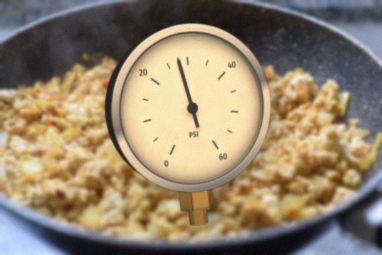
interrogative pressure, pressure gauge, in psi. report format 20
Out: 27.5
